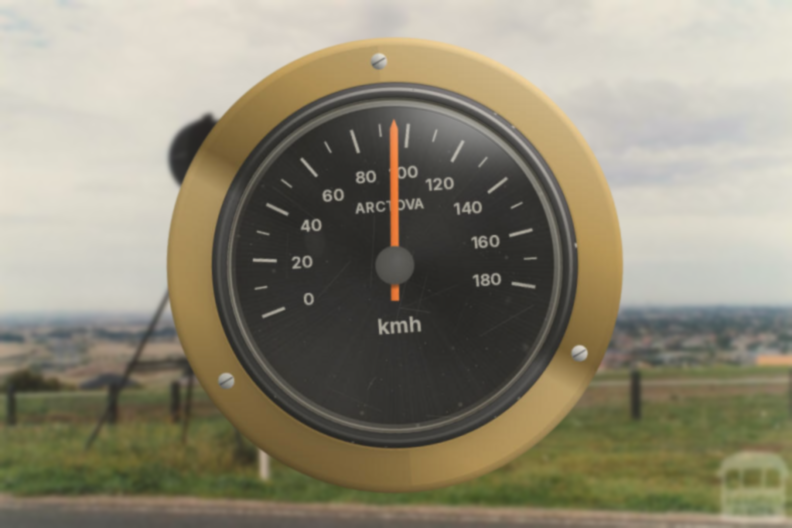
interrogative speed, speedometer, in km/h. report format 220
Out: 95
